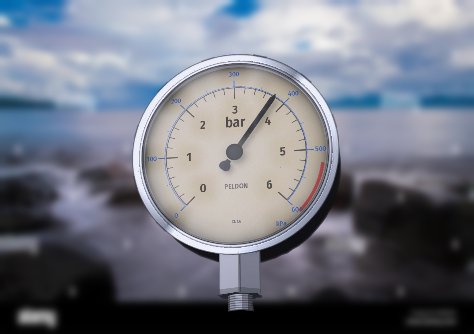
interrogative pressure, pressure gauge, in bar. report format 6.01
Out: 3.8
